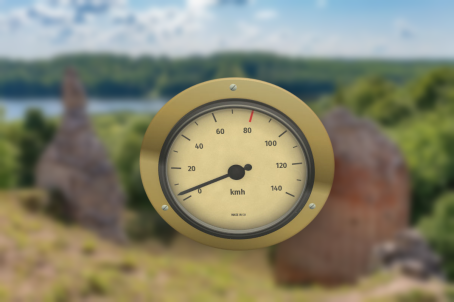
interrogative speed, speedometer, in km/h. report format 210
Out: 5
